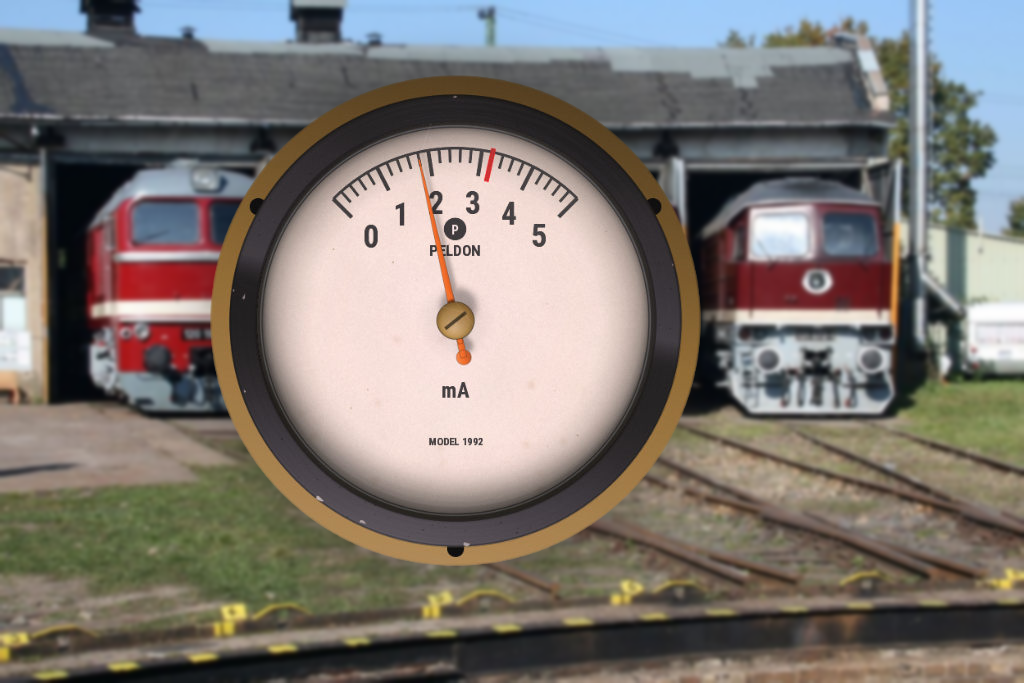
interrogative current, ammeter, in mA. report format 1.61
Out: 1.8
